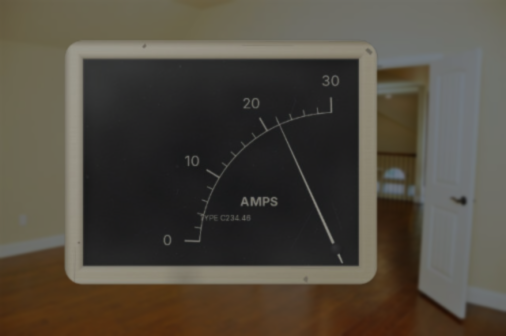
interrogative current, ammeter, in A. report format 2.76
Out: 22
